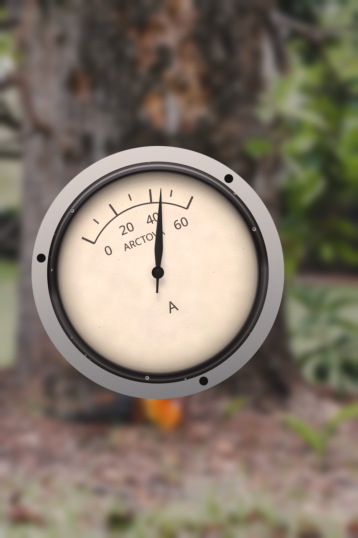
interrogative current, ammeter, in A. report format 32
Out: 45
